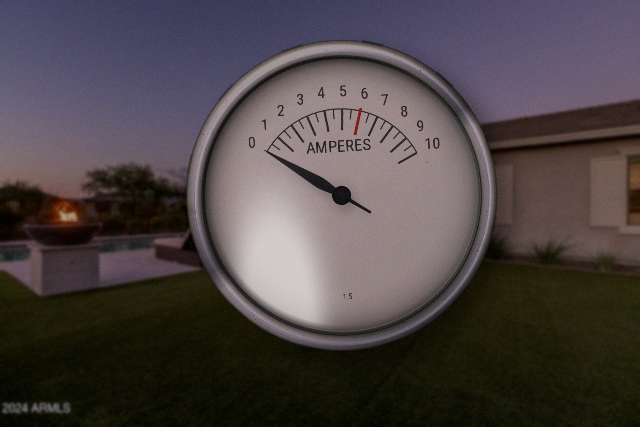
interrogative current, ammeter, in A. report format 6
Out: 0
